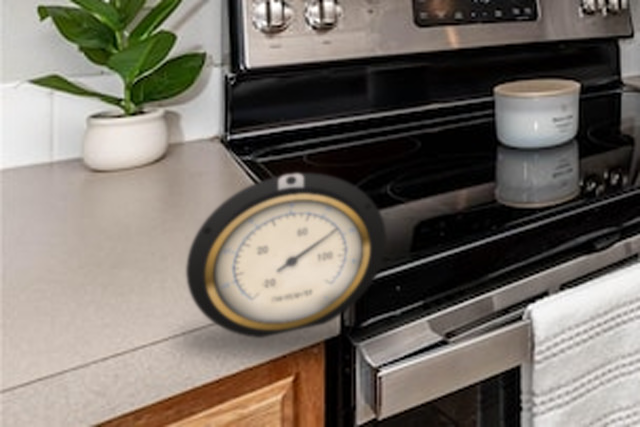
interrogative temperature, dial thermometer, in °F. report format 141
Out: 80
